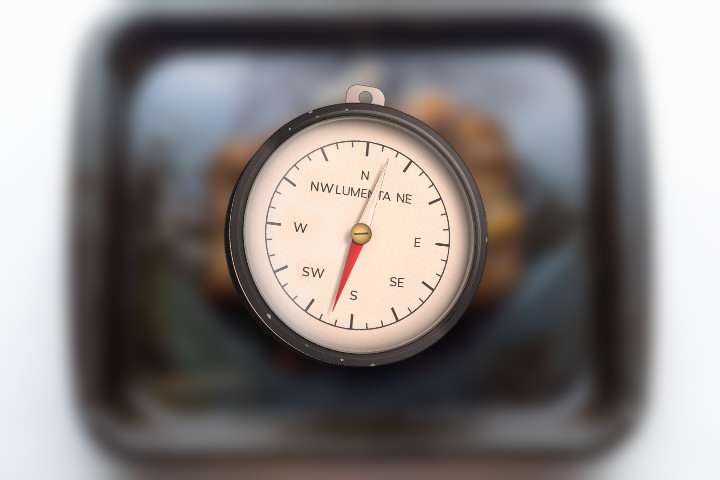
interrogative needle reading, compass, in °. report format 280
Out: 195
